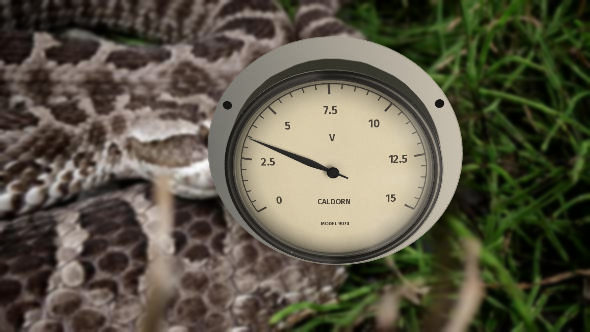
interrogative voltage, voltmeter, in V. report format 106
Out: 3.5
